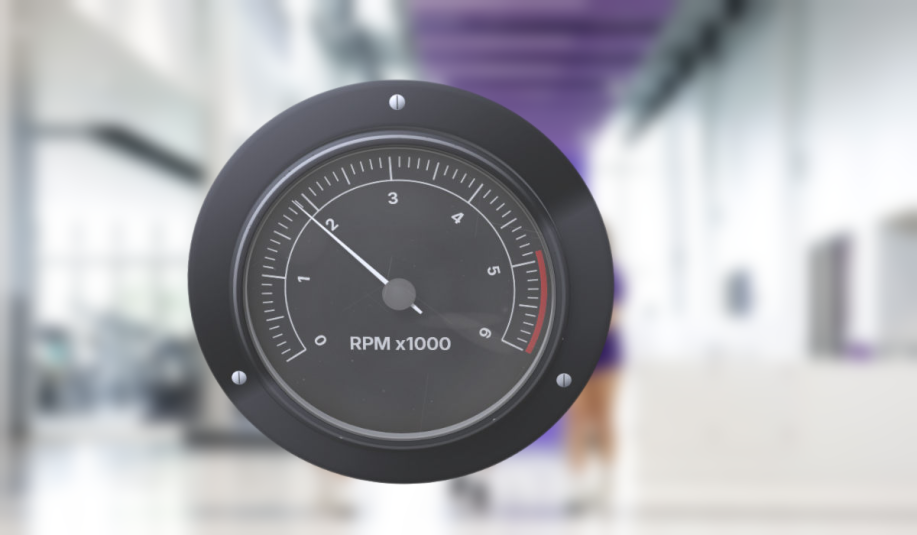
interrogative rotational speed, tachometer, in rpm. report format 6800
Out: 1900
